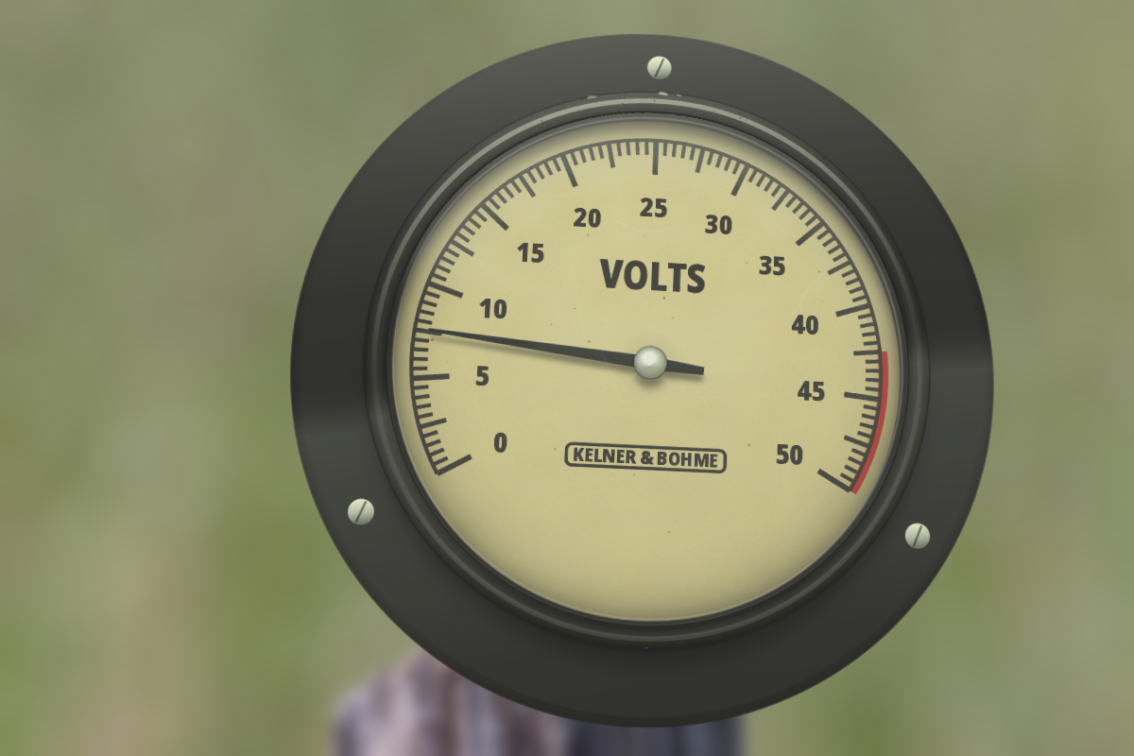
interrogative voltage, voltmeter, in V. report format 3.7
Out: 7.5
